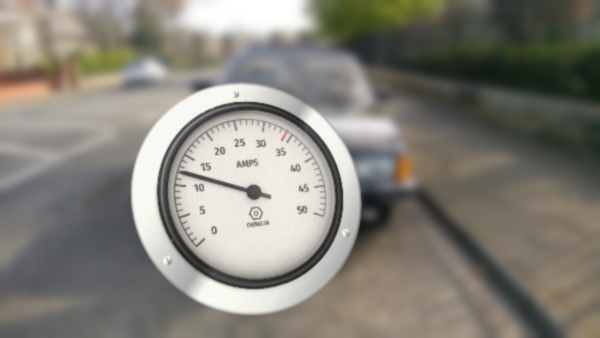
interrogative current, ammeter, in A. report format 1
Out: 12
